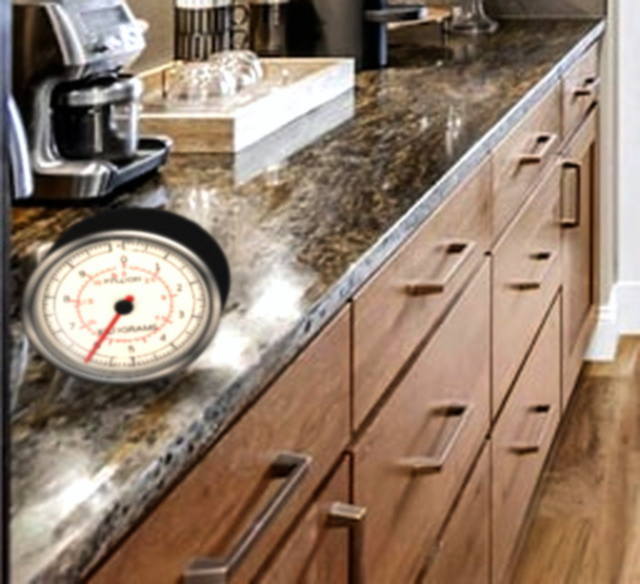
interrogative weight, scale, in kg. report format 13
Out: 6
